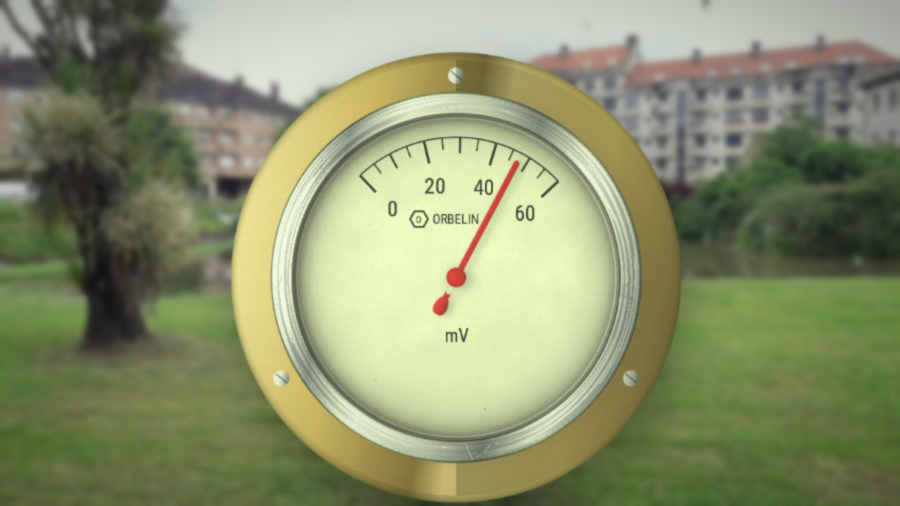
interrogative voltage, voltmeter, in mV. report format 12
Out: 47.5
